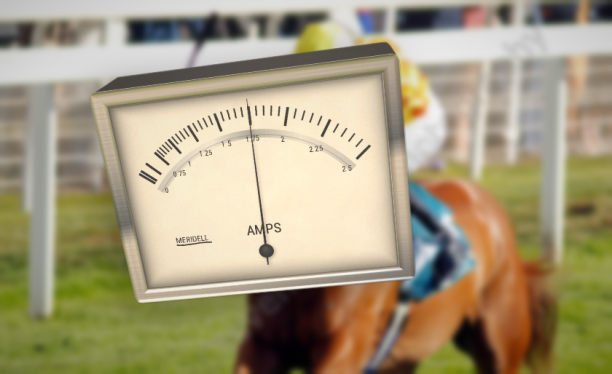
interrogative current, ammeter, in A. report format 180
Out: 1.75
